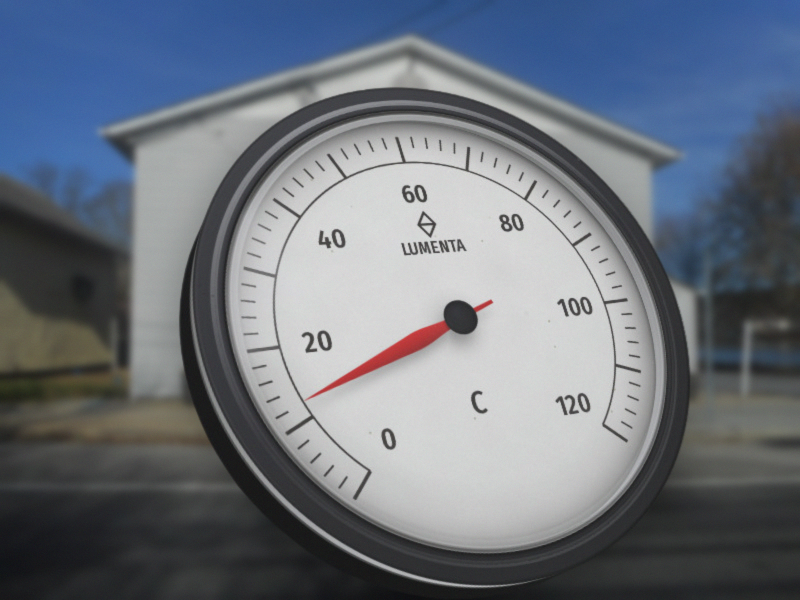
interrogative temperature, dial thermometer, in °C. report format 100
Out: 12
